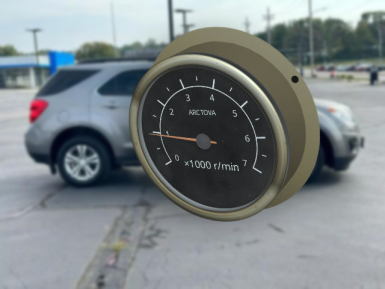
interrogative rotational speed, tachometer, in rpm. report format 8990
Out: 1000
